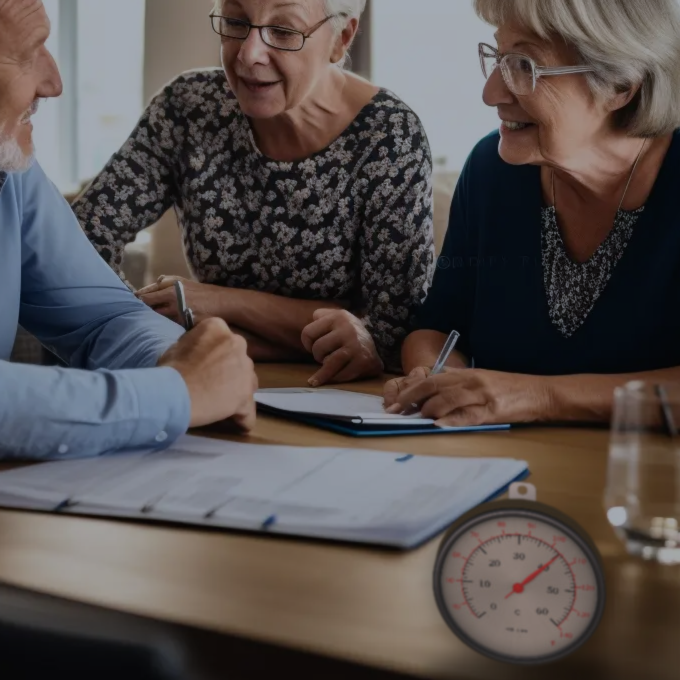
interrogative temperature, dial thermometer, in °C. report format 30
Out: 40
